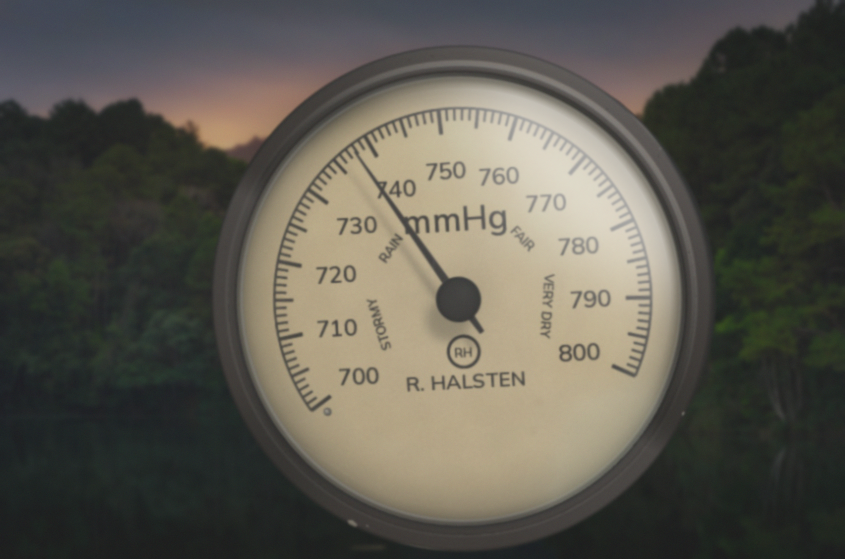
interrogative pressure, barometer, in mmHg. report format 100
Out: 738
